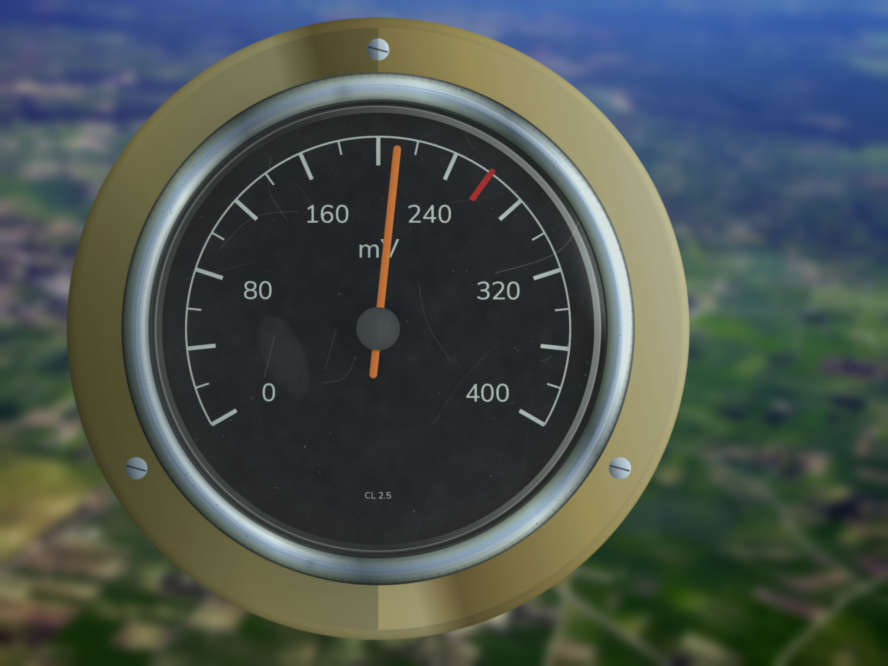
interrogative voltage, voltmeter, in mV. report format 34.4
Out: 210
